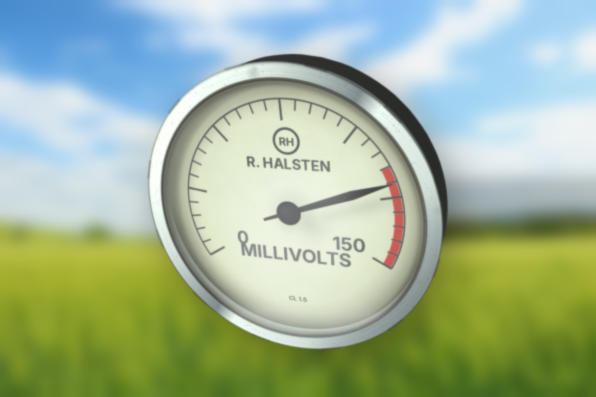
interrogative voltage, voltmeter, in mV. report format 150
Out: 120
